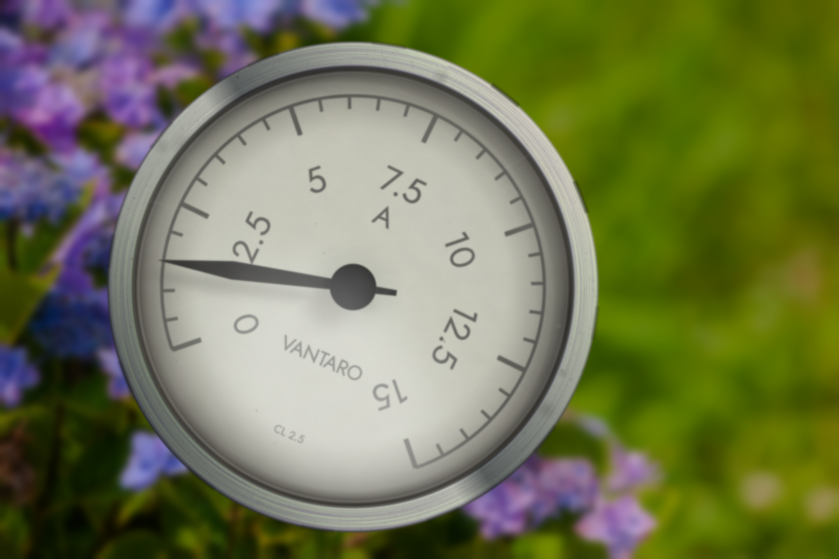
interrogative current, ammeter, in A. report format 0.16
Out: 1.5
